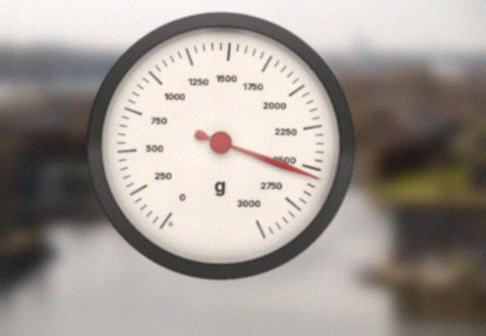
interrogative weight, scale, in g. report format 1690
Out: 2550
